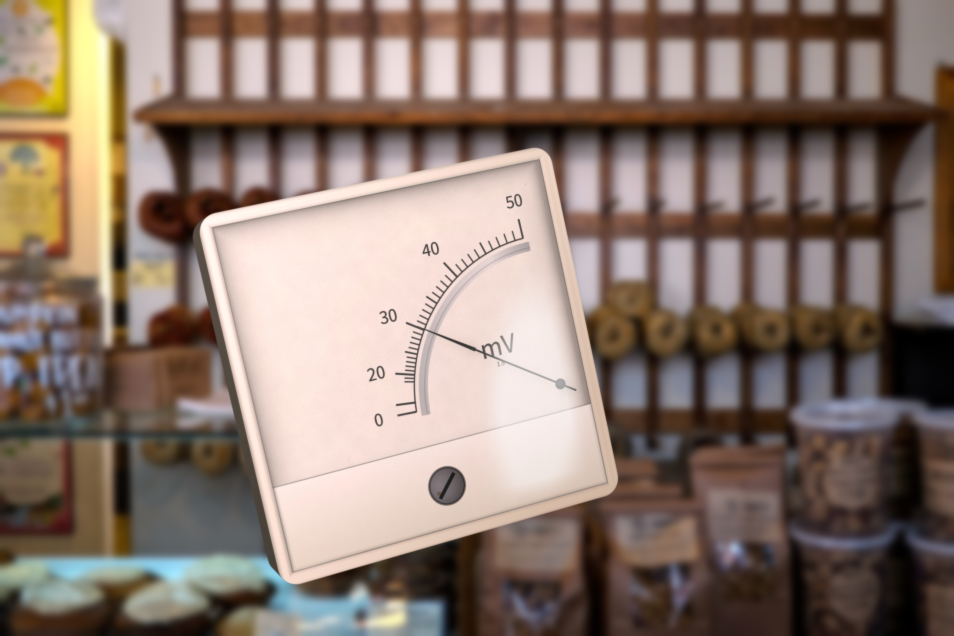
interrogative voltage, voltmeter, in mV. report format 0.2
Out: 30
